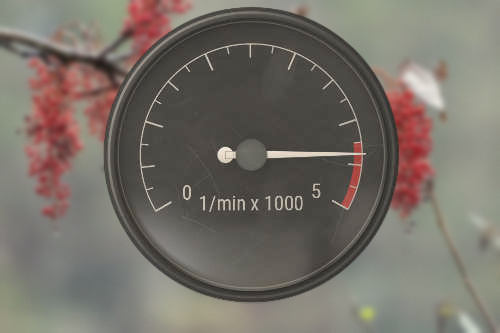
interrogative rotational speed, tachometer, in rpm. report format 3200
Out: 4375
